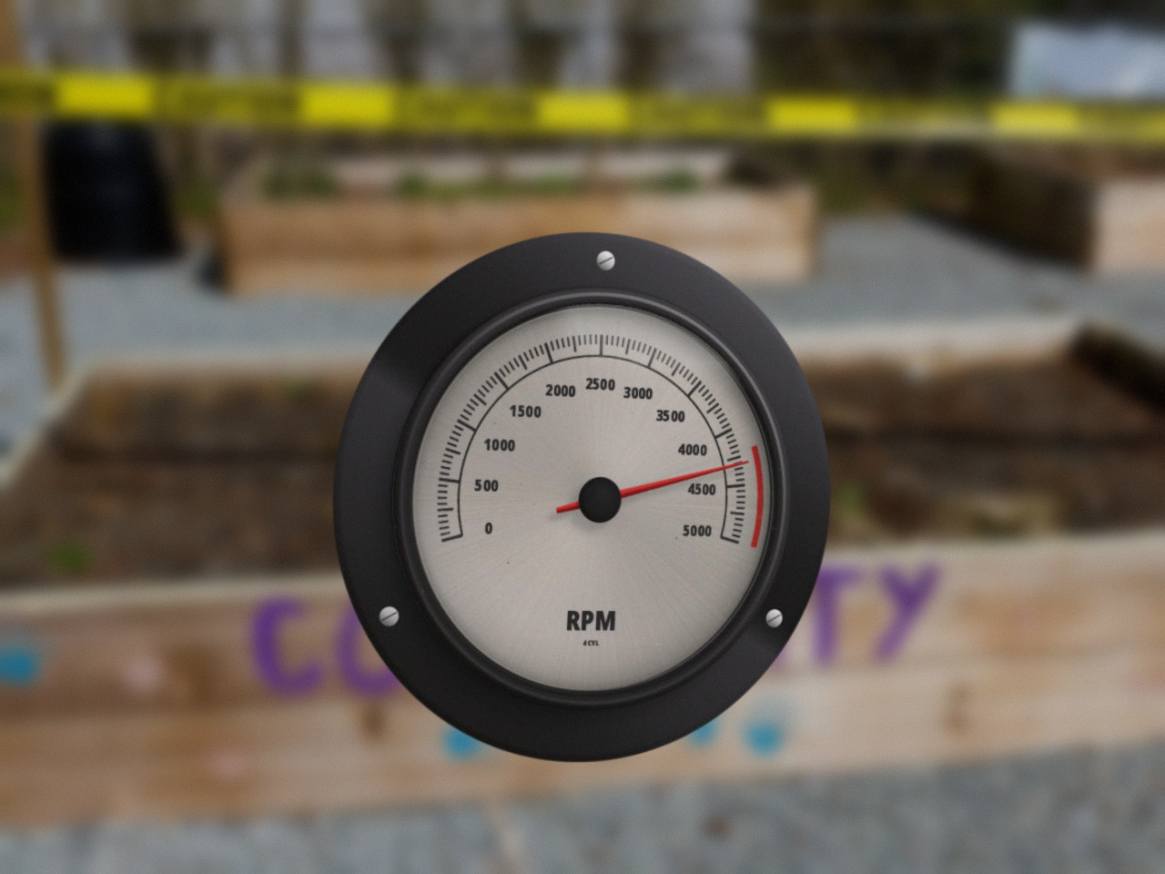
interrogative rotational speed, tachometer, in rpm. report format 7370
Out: 4300
